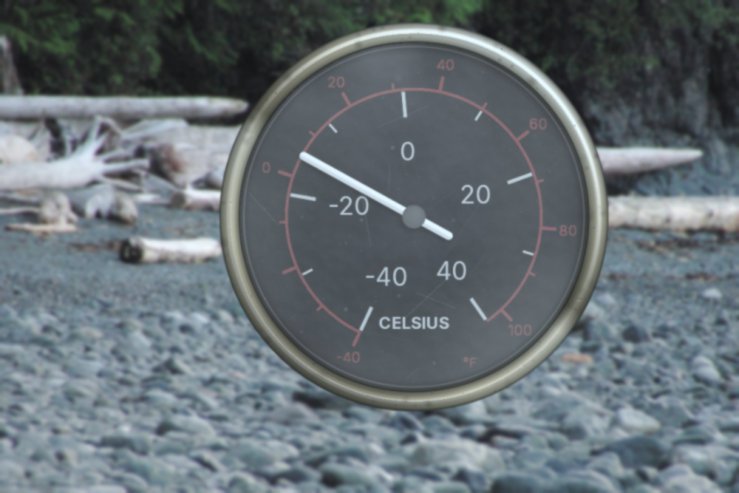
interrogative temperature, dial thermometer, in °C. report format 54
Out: -15
